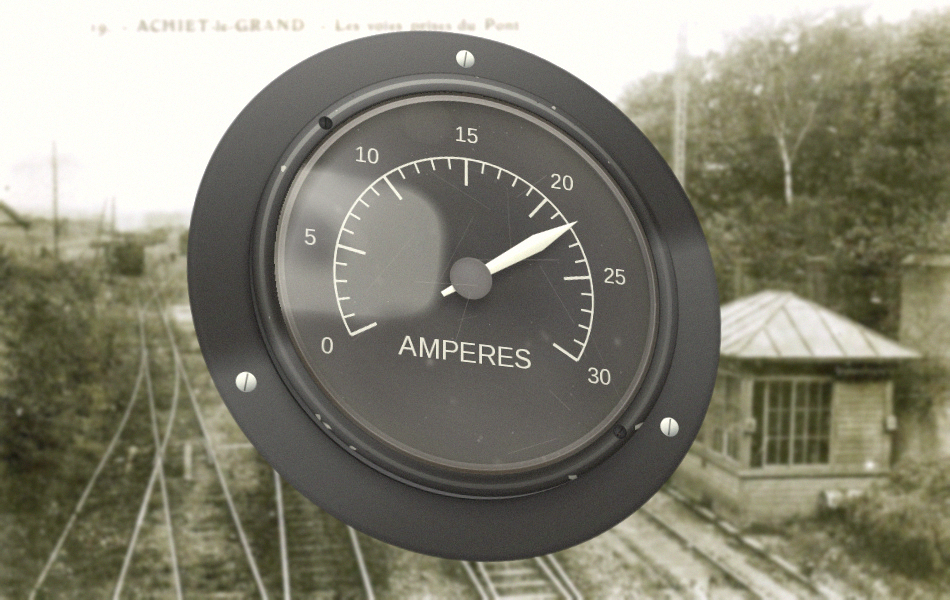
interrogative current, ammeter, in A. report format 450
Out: 22
